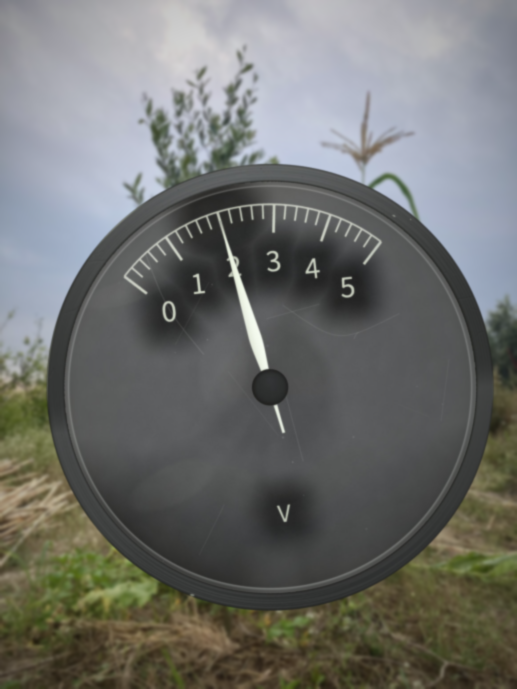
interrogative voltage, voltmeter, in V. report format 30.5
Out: 2
